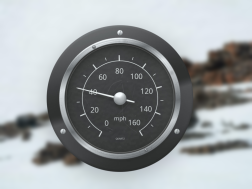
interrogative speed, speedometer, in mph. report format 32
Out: 40
